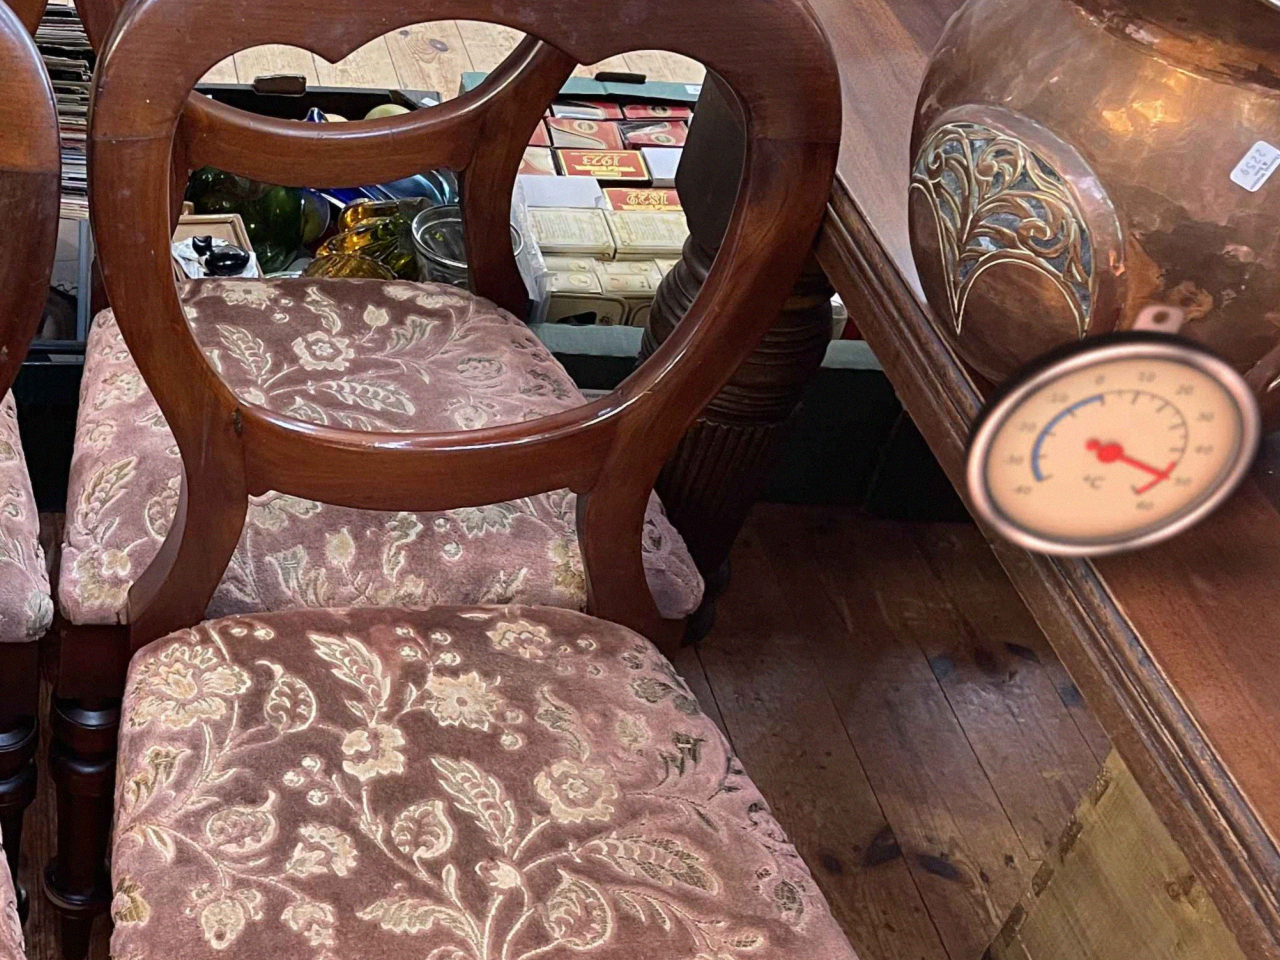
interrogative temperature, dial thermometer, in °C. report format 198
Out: 50
